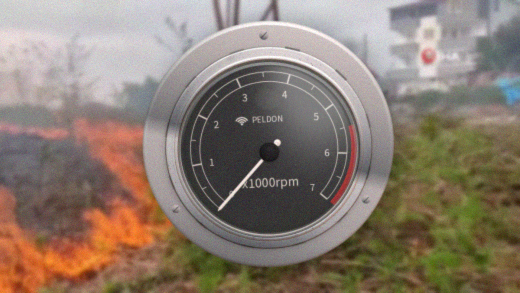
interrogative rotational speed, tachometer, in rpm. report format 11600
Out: 0
